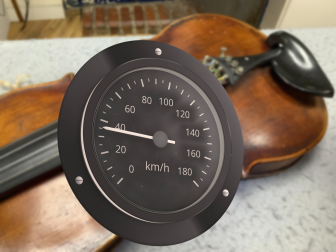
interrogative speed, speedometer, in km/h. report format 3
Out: 35
